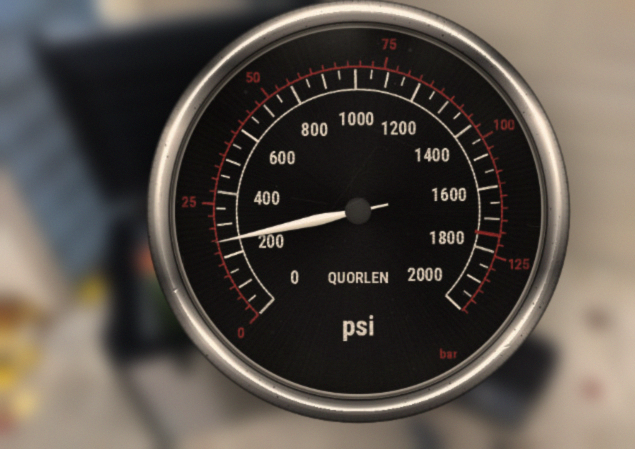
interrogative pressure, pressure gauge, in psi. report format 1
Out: 250
